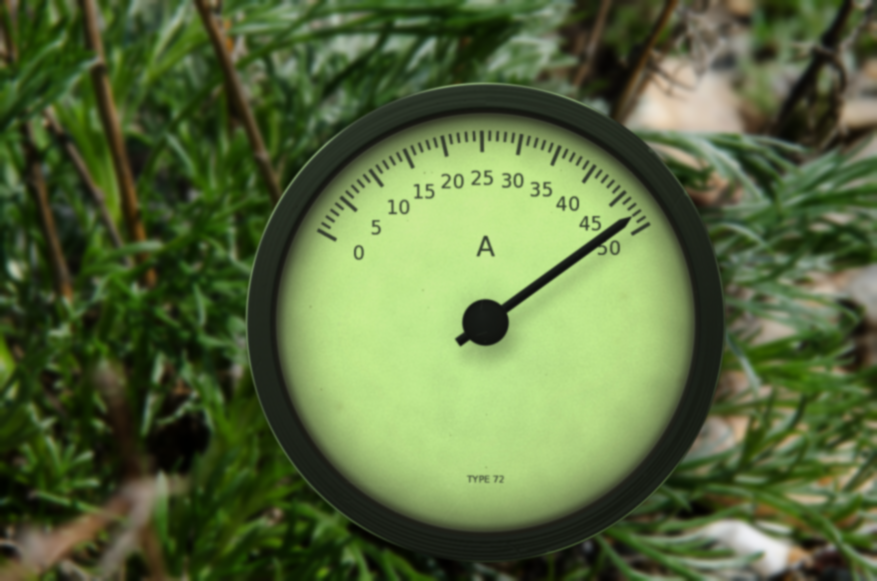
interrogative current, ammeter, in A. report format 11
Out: 48
